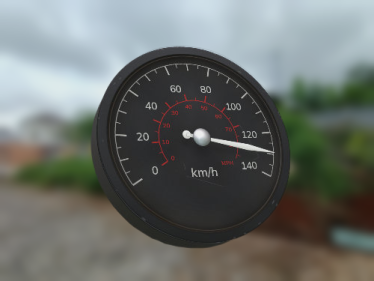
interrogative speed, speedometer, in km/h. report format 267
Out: 130
